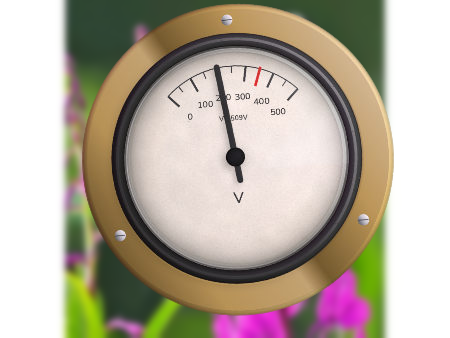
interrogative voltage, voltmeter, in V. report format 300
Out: 200
